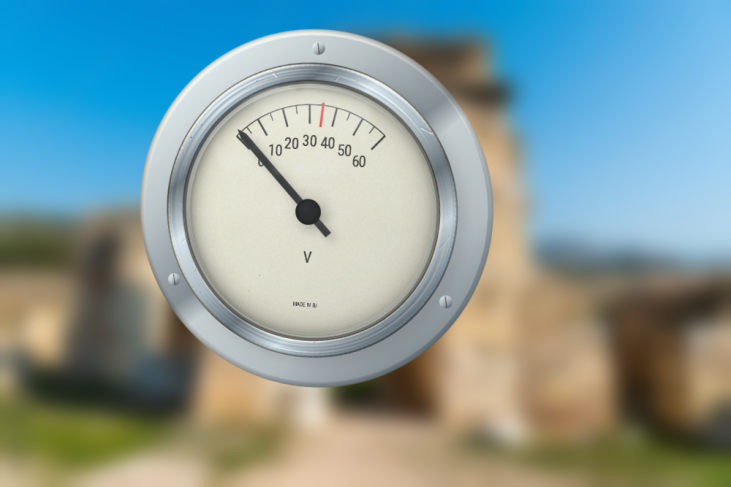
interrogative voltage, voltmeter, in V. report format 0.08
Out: 2.5
